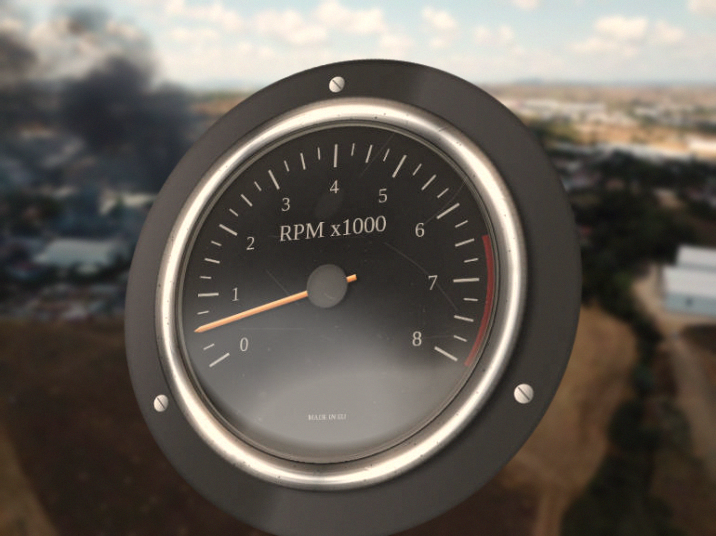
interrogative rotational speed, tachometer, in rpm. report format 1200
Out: 500
